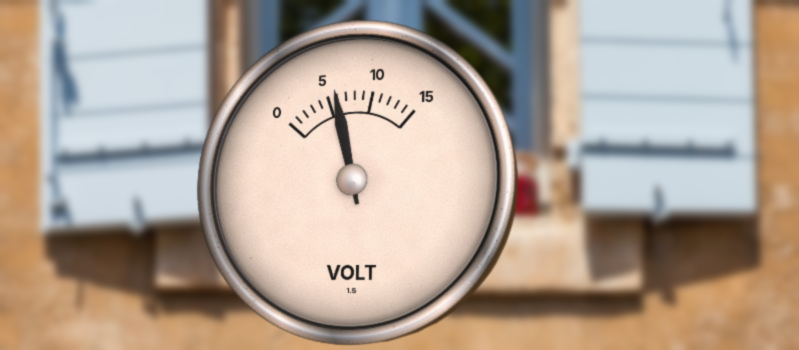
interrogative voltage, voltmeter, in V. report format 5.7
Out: 6
